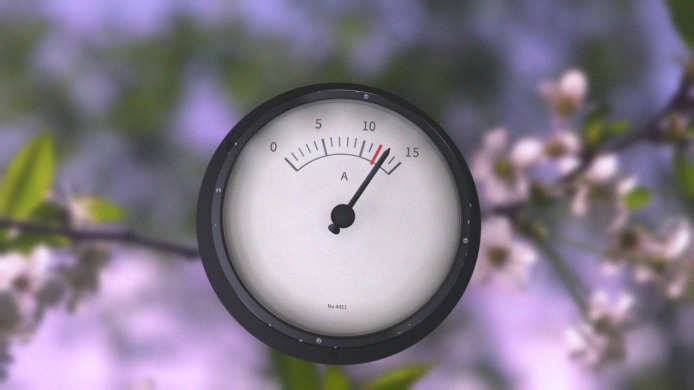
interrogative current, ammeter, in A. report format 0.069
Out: 13
